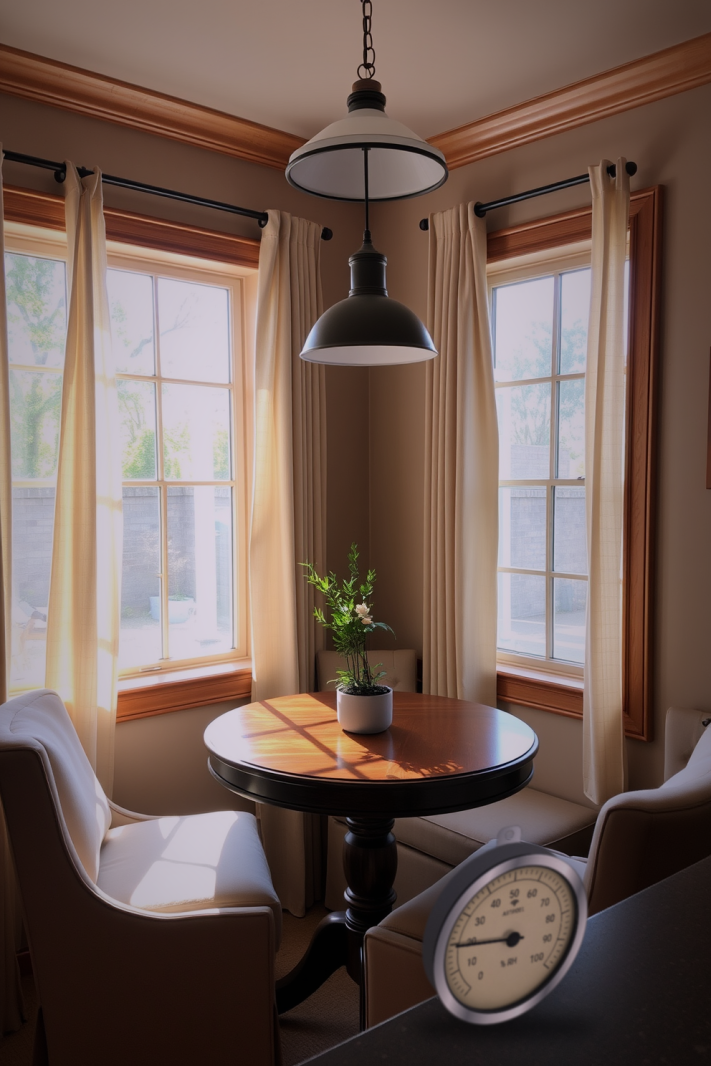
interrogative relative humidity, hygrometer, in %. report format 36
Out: 20
